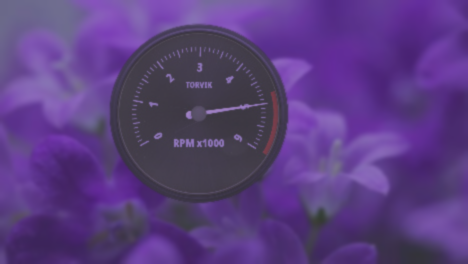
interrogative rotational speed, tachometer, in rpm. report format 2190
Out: 5000
